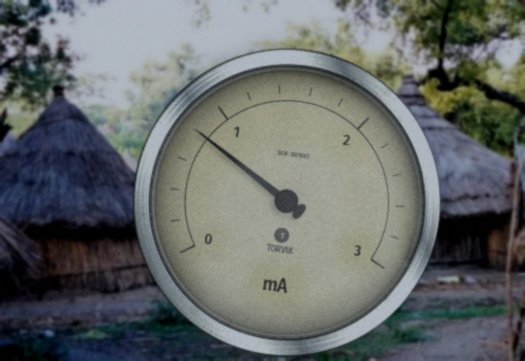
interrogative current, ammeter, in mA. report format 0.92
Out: 0.8
